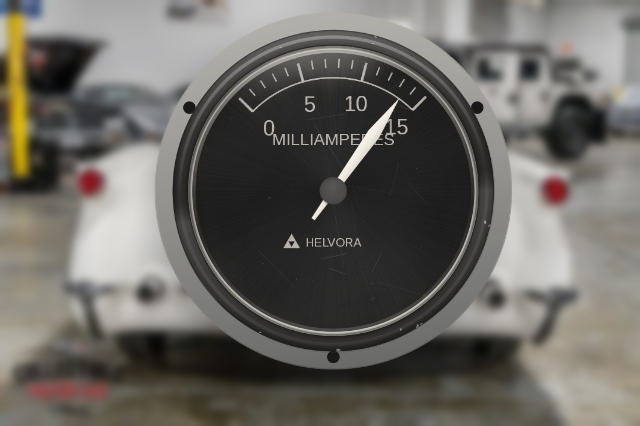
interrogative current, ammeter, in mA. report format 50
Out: 13.5
